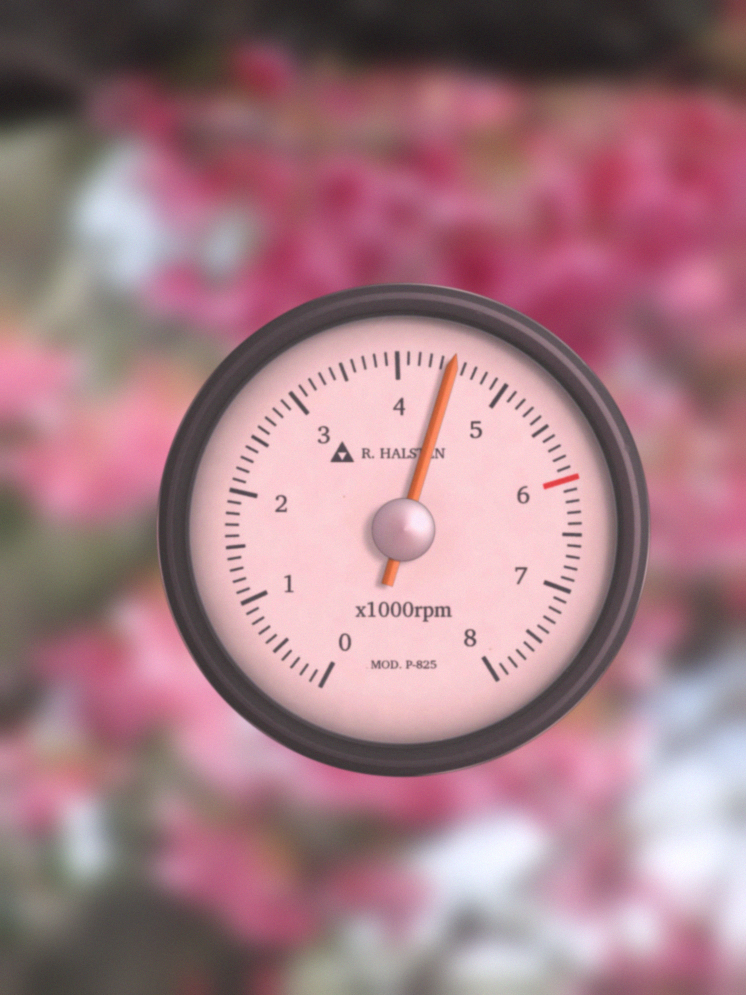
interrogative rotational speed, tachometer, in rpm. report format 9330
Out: 4500
